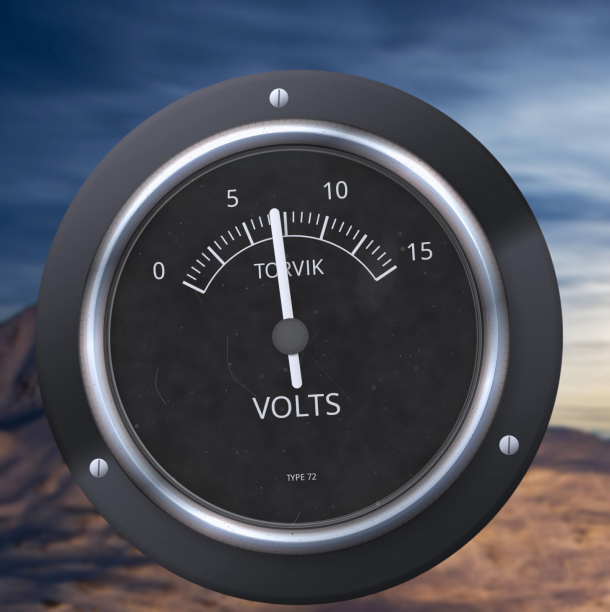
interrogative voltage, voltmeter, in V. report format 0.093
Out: 7
